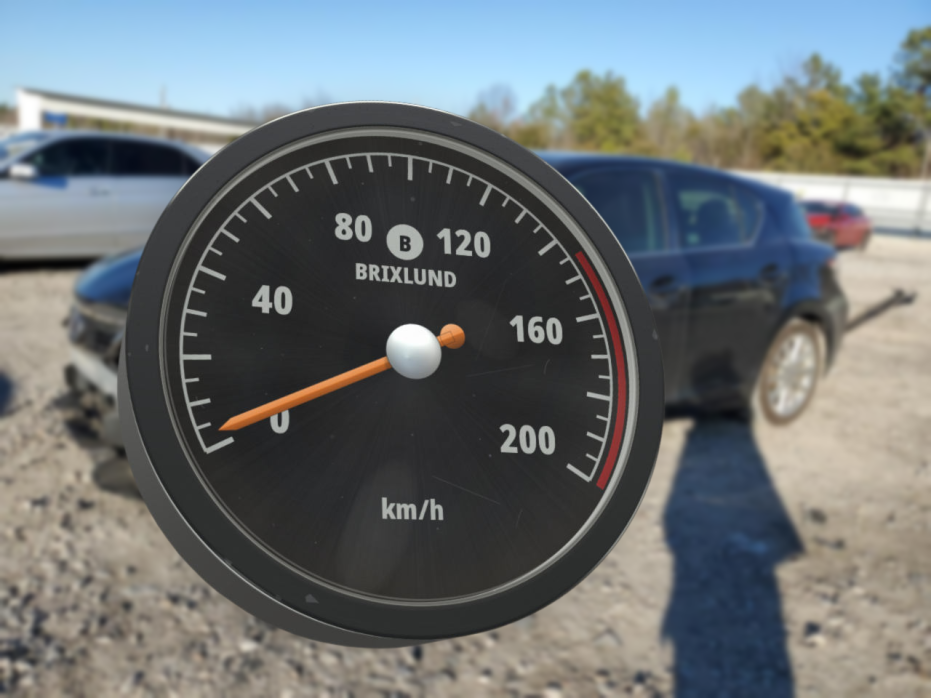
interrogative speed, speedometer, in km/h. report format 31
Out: 2.5
